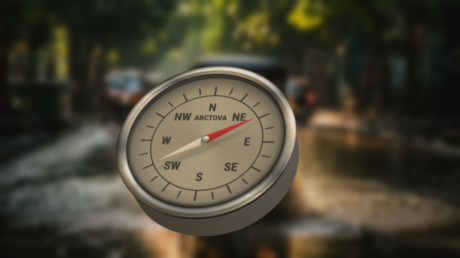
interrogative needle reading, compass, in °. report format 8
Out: 60
